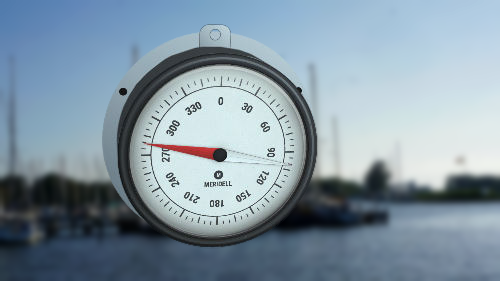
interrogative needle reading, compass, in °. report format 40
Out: 280
